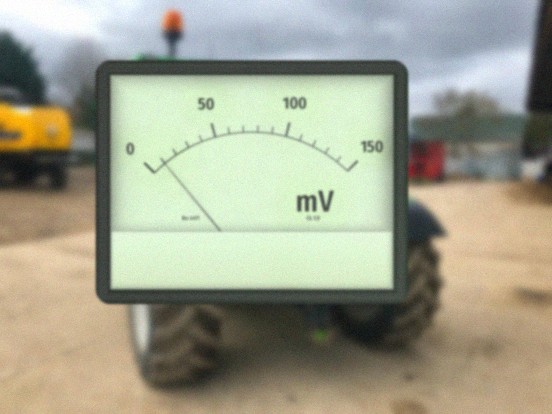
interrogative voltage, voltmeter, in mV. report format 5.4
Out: 10
